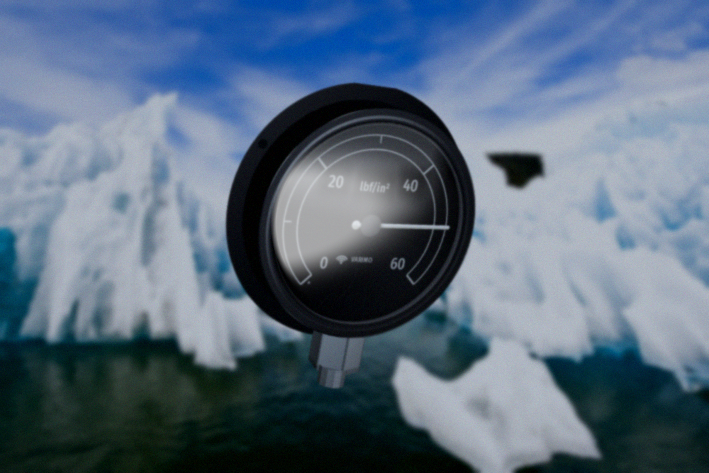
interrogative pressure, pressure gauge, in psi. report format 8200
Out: 50
